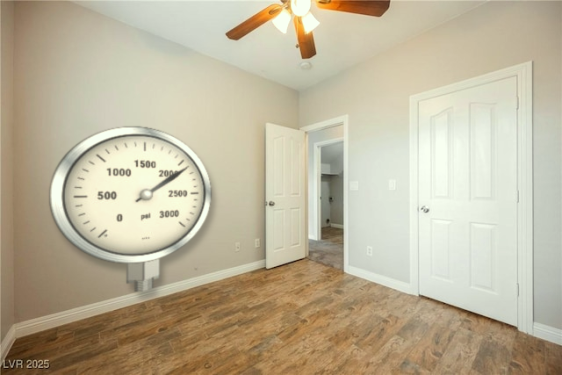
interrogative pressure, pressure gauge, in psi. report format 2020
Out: 2100
